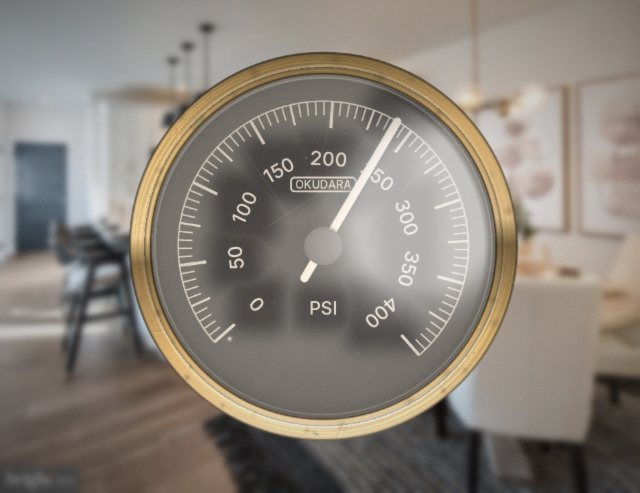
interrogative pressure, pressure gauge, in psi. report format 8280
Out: 240
